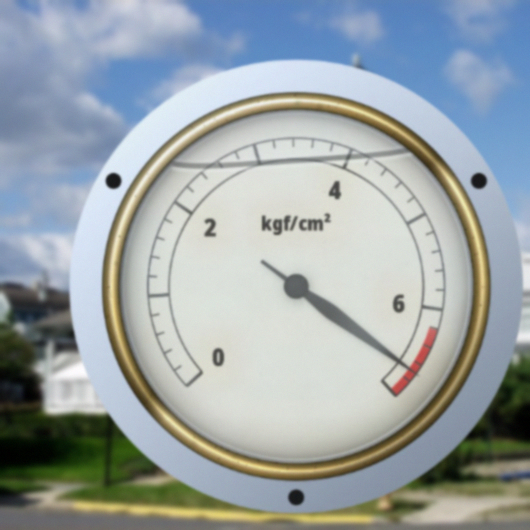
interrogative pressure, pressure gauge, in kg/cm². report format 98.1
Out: 6.7
